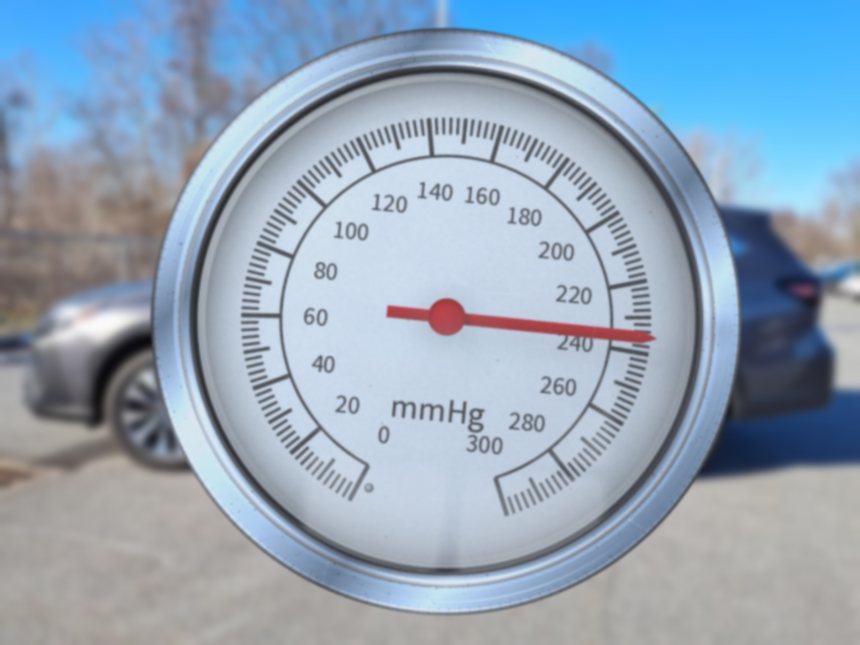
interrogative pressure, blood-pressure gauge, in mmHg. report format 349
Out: 236
